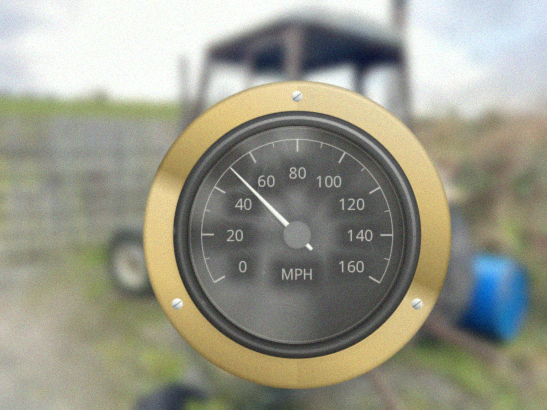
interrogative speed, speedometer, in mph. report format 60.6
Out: 50
